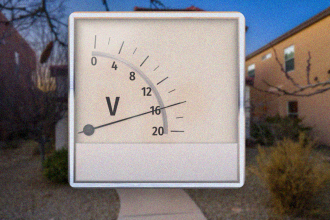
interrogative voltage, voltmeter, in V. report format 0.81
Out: 16
